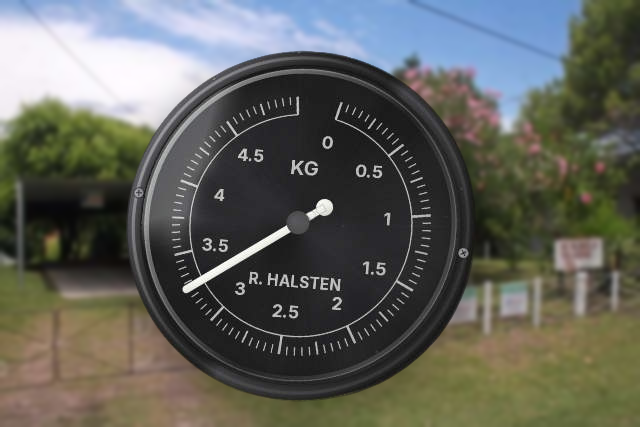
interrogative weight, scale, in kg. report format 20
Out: 3.25
